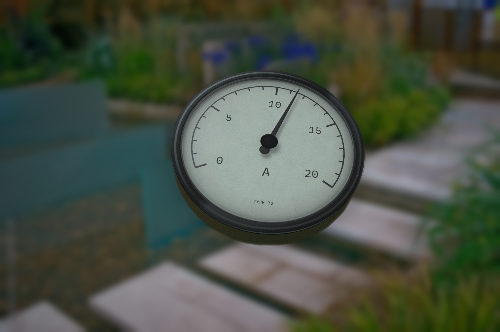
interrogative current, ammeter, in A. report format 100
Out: 11.5
